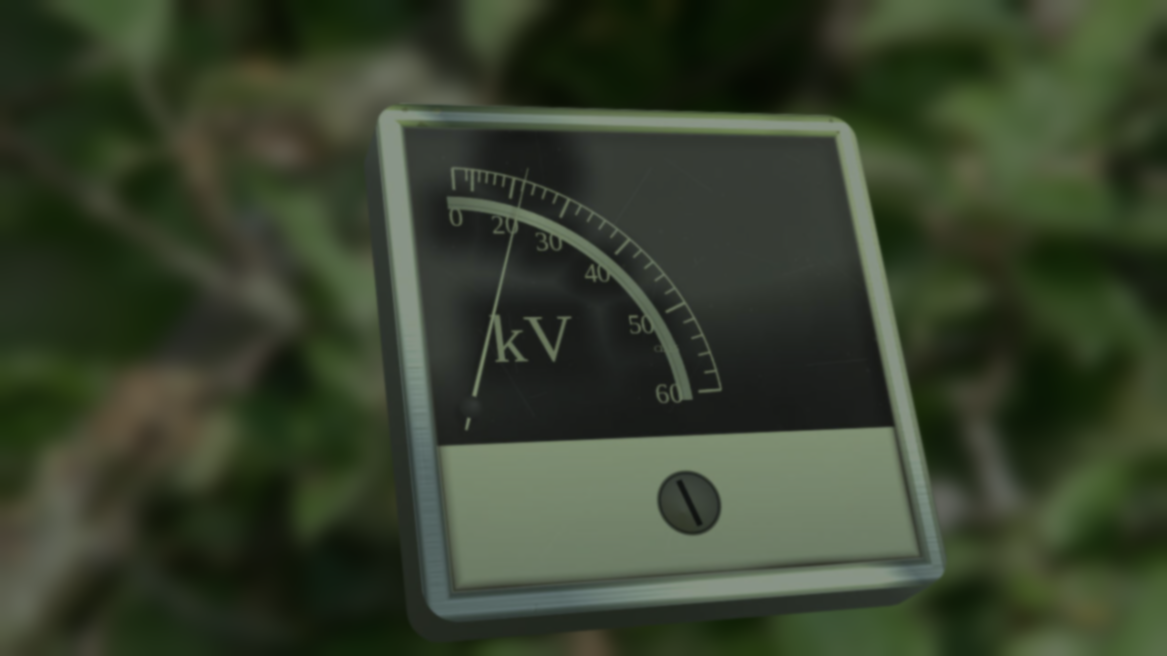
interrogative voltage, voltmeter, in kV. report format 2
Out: 22
